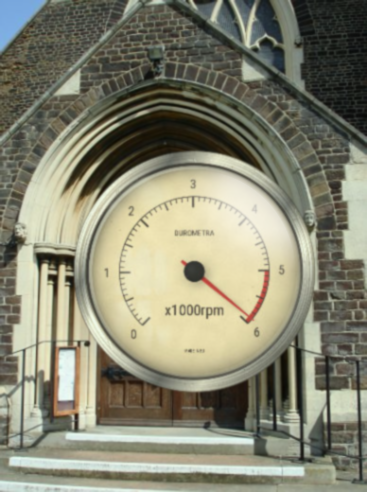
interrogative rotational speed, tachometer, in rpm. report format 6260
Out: 5900
